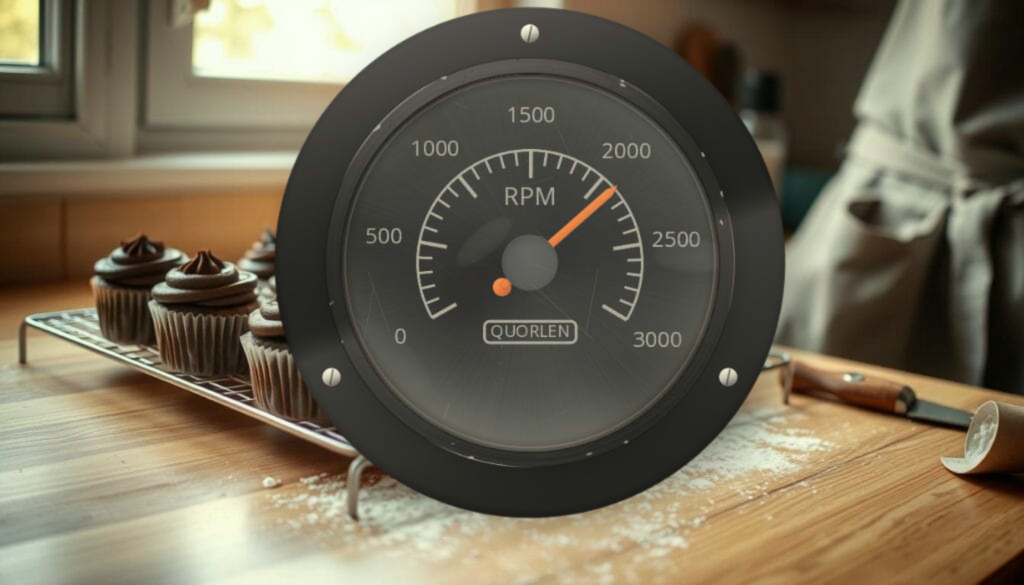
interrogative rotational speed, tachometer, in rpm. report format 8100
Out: 2100
